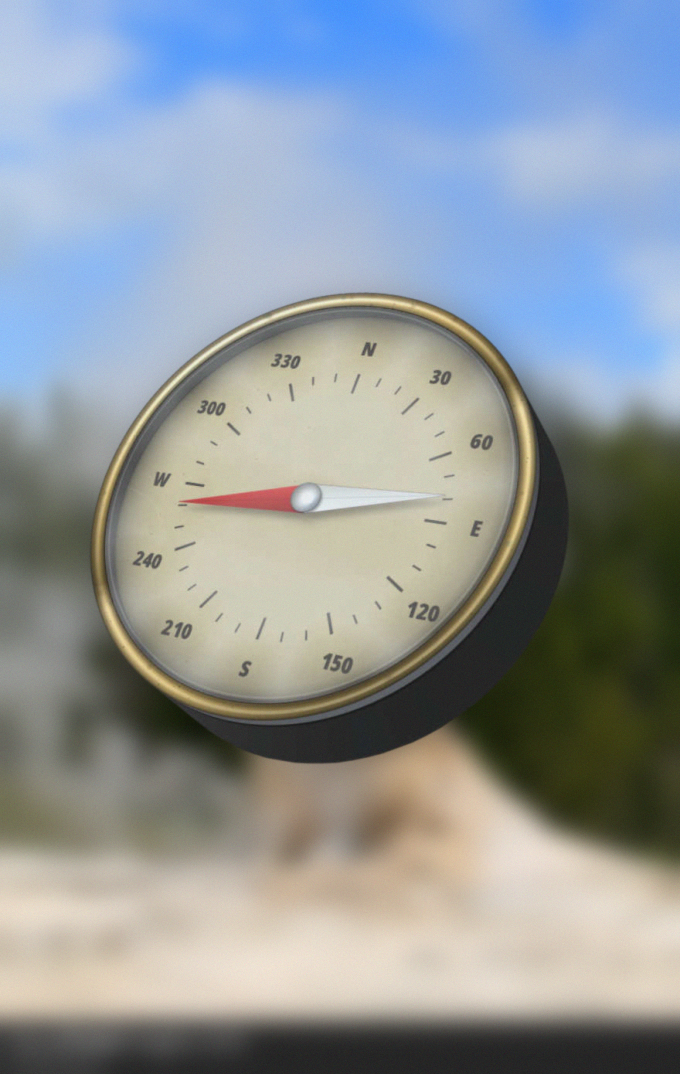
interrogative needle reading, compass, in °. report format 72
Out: 260
